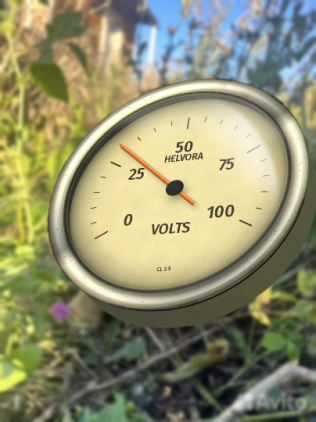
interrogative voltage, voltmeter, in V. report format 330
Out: 30
